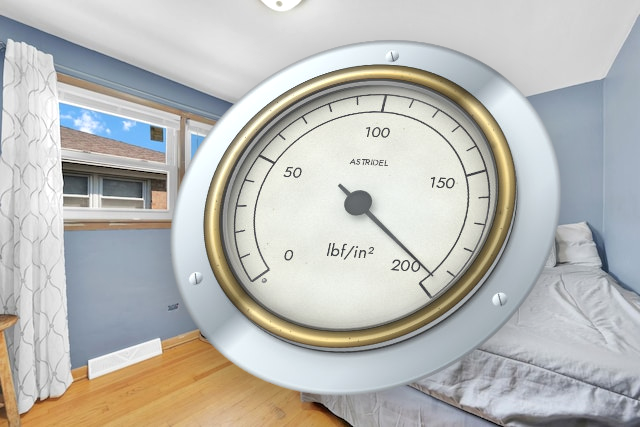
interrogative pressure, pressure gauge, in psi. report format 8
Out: 195
